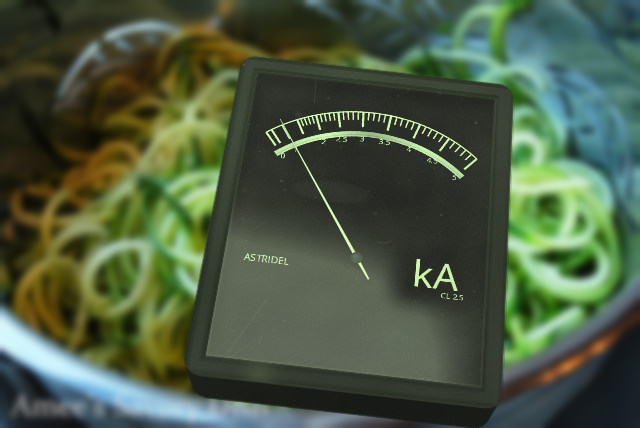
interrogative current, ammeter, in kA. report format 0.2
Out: 1
